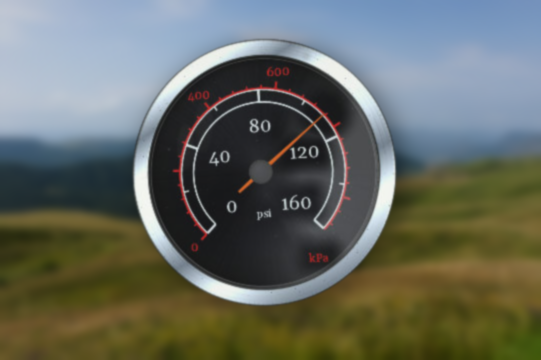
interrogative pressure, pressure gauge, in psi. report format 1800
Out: 110
